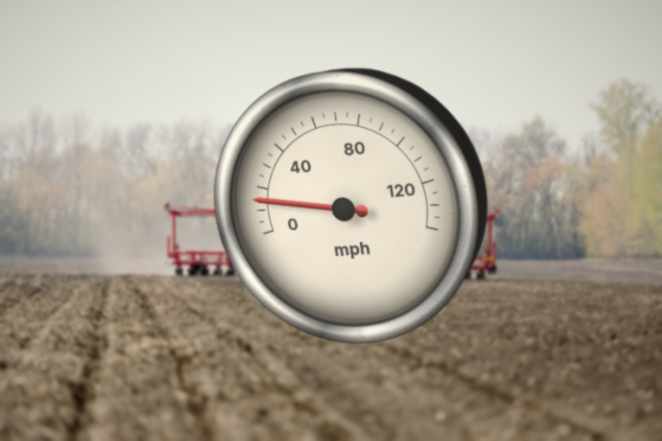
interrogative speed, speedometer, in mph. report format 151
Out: 15
